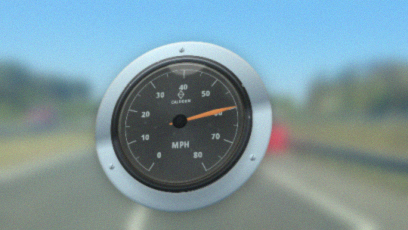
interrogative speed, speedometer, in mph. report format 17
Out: 60
